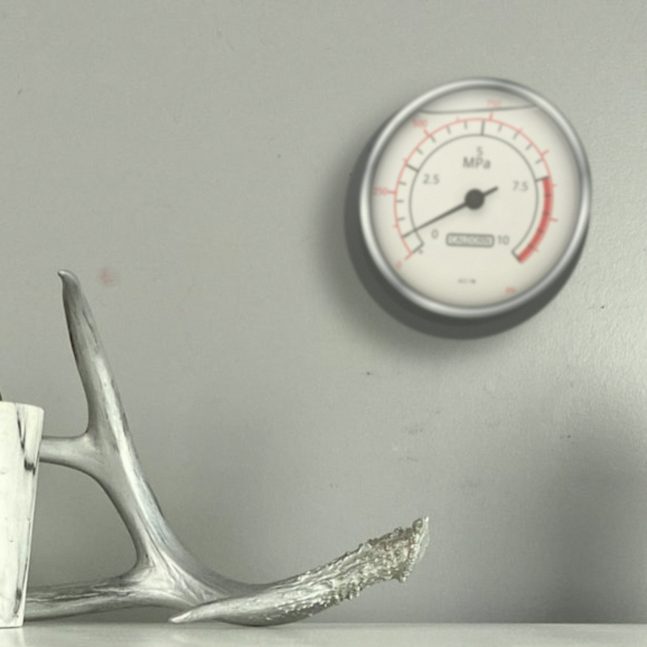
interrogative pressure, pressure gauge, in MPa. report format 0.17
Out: 0.5
